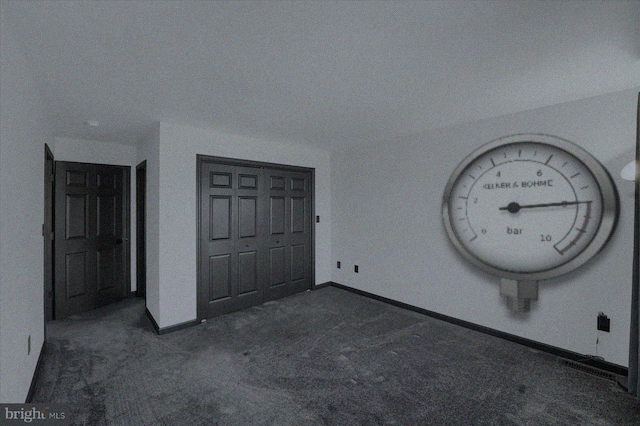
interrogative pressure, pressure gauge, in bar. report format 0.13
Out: 8
